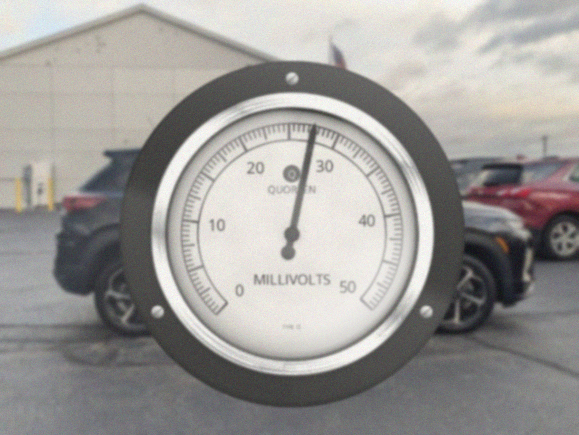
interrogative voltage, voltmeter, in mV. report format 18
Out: 27.5
